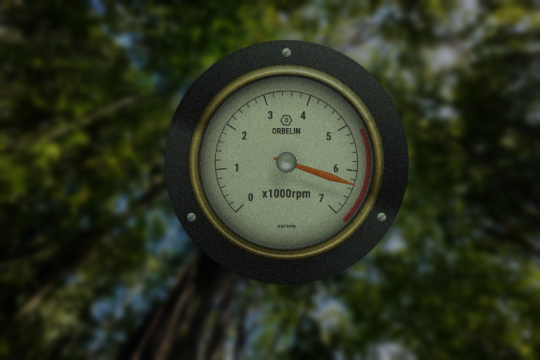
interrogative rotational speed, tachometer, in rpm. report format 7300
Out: 6300
